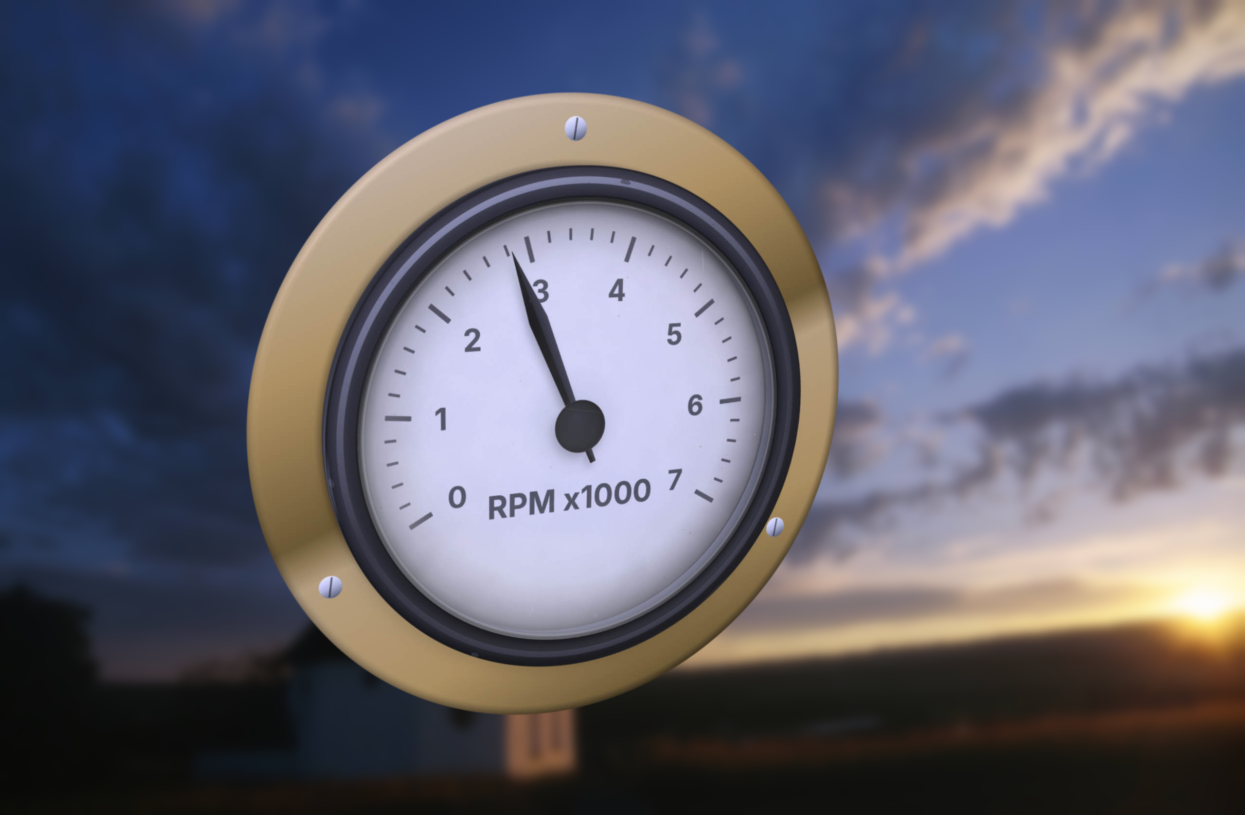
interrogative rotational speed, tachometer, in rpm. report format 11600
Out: 2800
